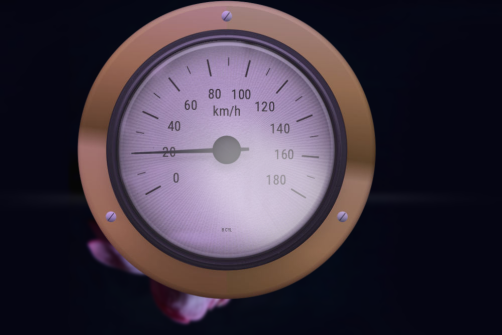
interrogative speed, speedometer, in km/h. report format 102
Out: 20
